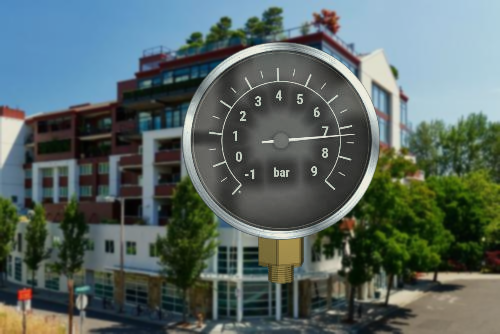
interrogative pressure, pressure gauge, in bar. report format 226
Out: 7.25
